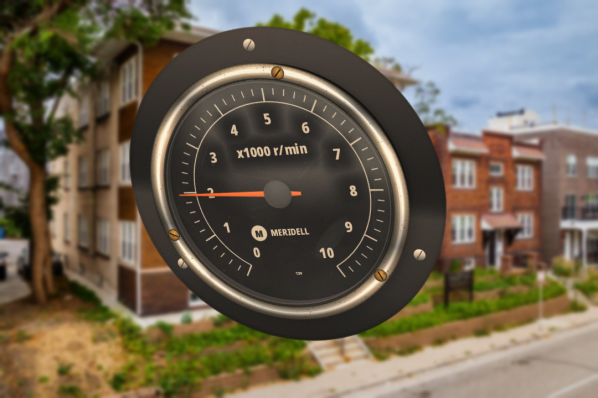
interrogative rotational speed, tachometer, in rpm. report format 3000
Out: 2000
